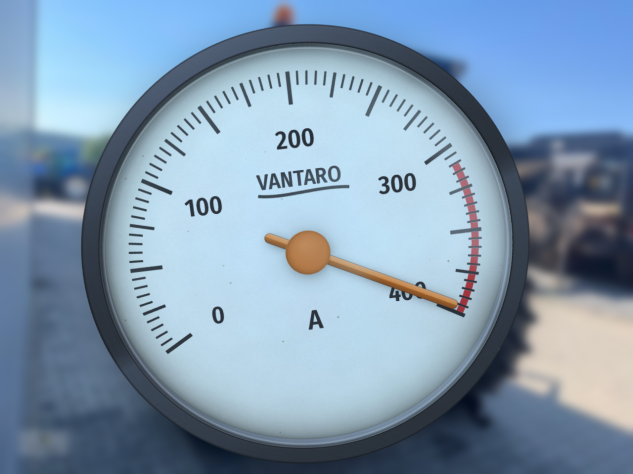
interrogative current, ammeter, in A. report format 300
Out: 395
